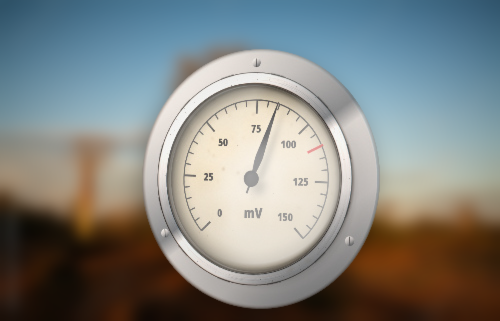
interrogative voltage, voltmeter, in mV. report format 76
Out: 85
